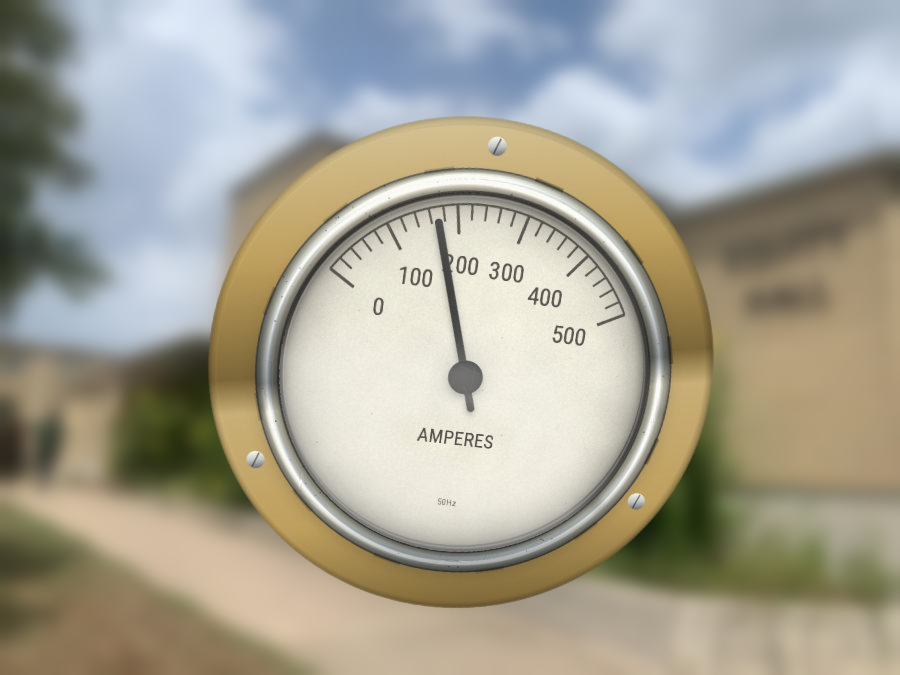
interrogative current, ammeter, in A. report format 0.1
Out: 170
